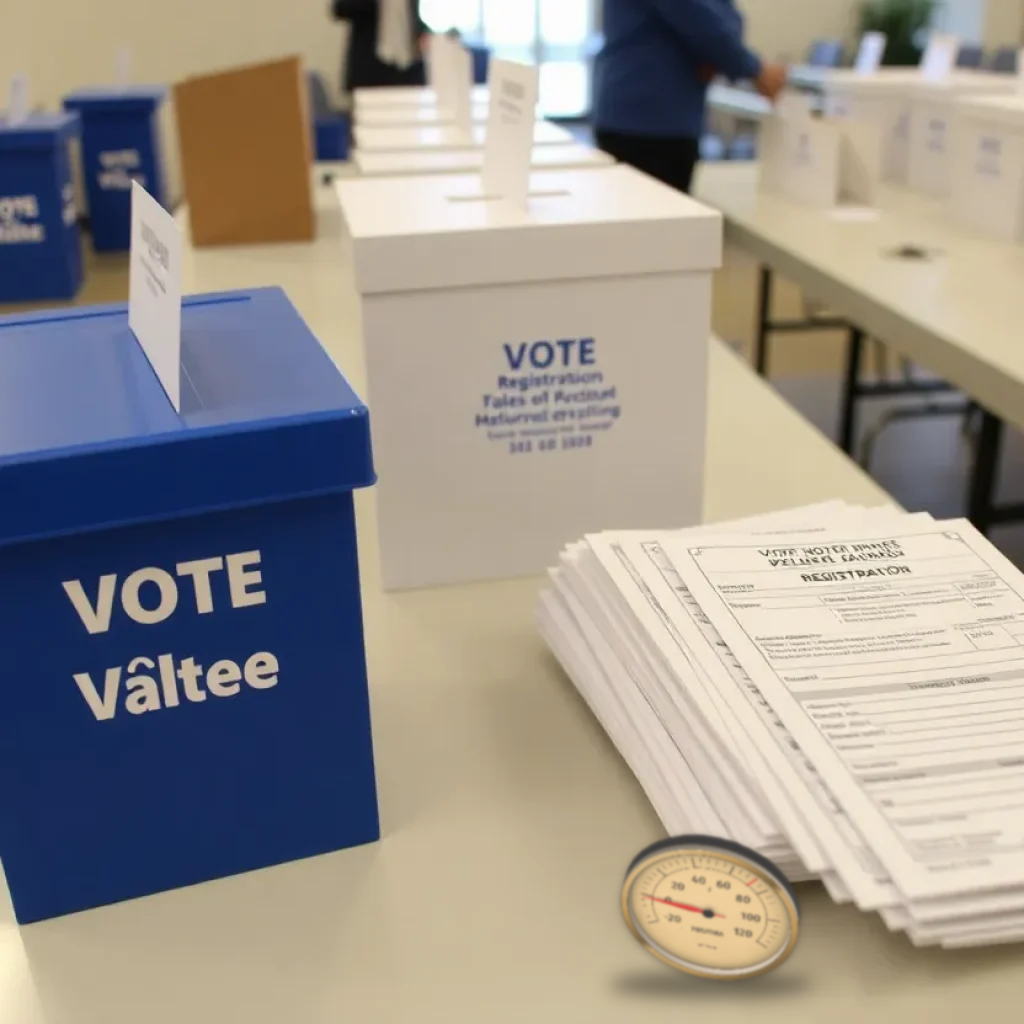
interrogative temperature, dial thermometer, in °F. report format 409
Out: 0
